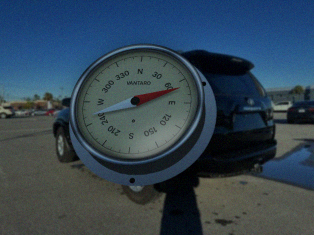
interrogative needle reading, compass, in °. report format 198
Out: 70
